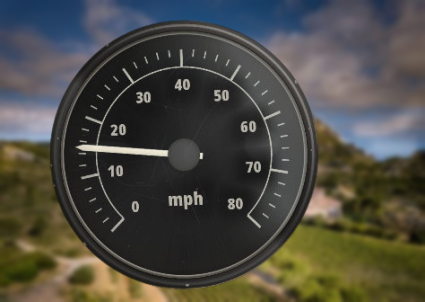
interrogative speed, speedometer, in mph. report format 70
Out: 15
